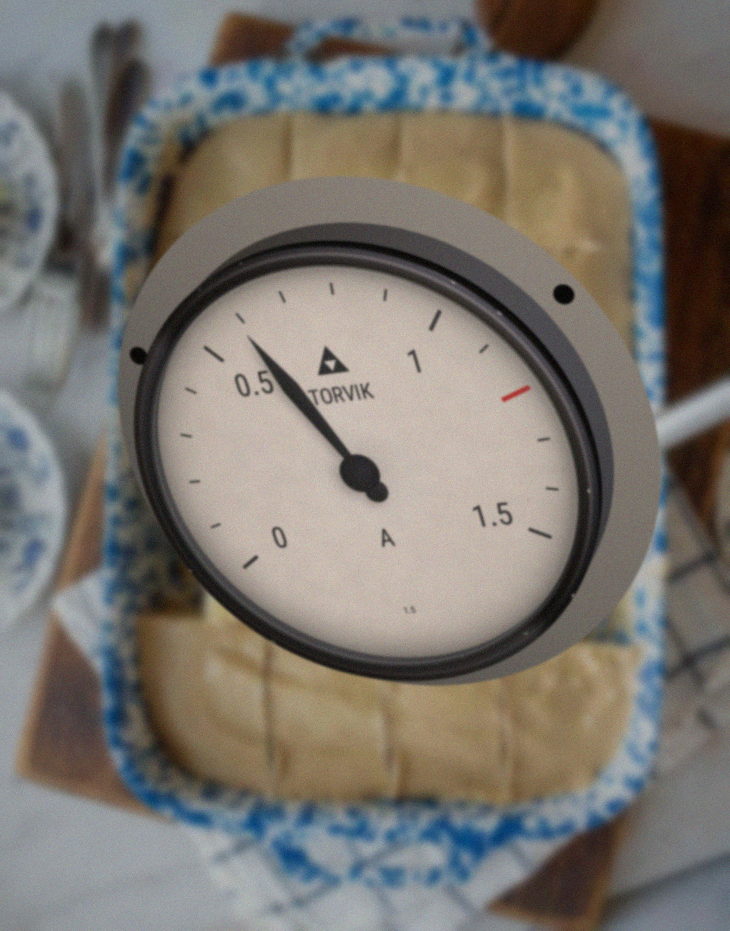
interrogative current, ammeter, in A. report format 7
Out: 0.6
